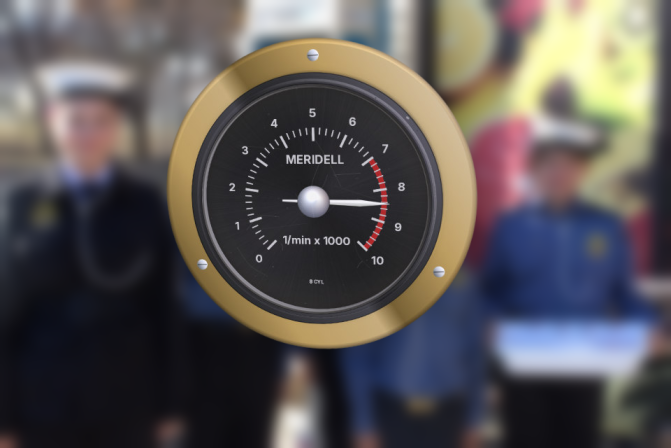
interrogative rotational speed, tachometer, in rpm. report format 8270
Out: 8400
